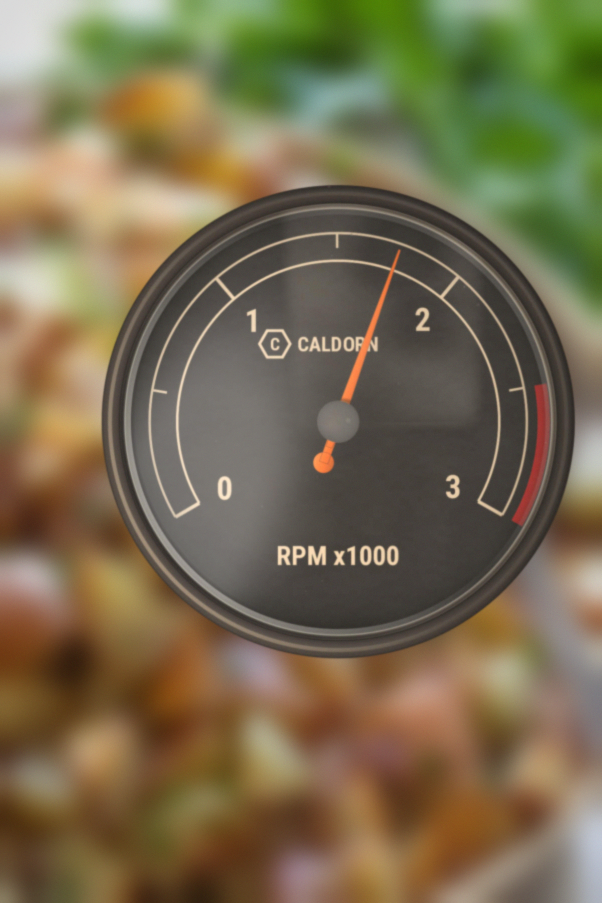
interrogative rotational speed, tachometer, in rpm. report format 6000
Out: 1750
